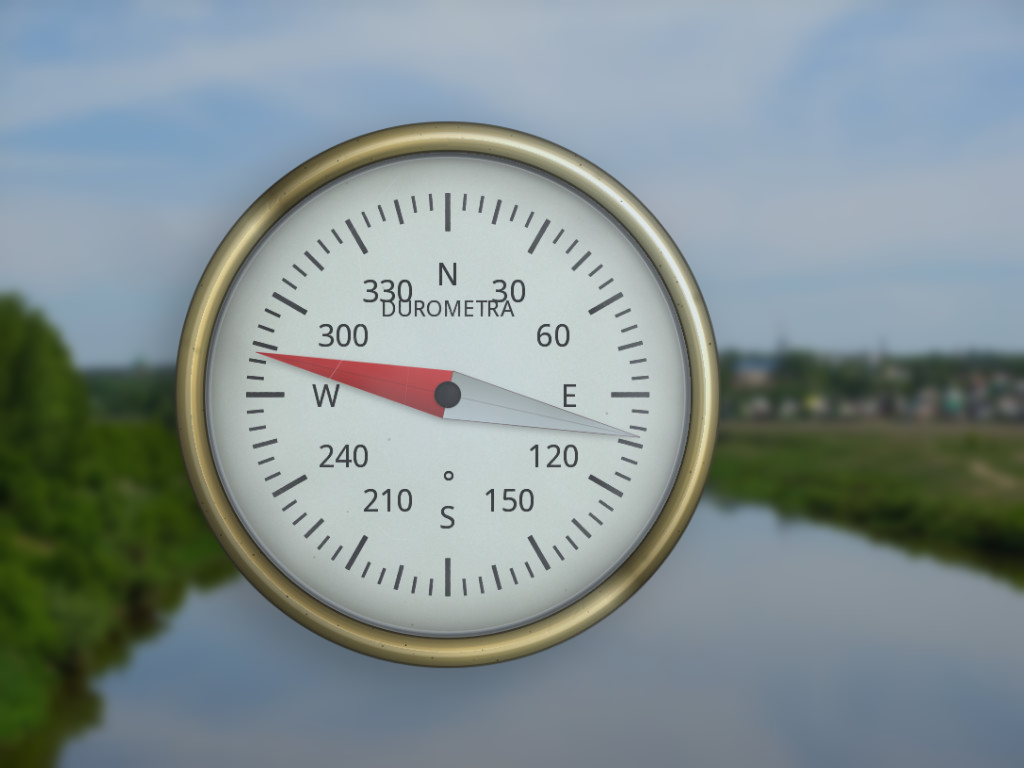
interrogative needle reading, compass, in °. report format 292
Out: 282.5
